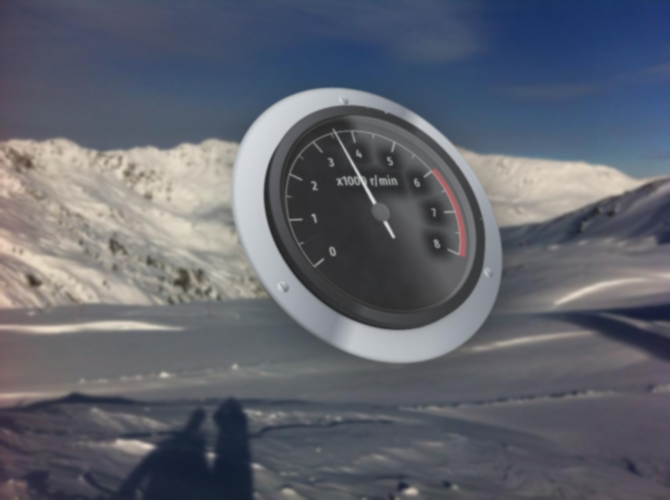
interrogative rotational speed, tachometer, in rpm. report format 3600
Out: 3500
